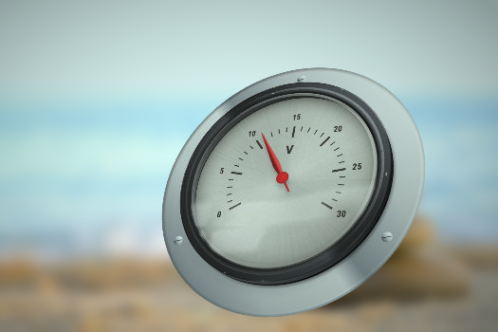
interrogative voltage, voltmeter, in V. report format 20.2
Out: 11
